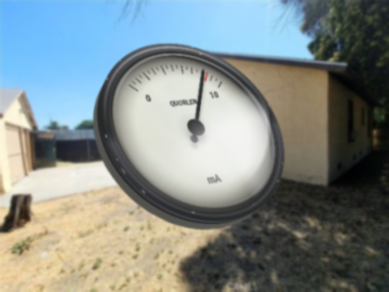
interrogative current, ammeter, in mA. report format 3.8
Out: 8
